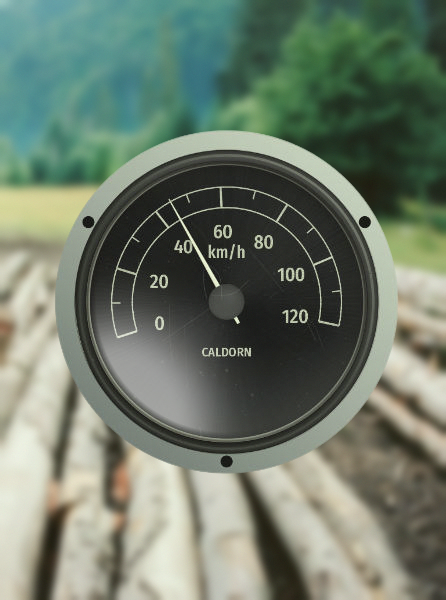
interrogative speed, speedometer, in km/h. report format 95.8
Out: 45
